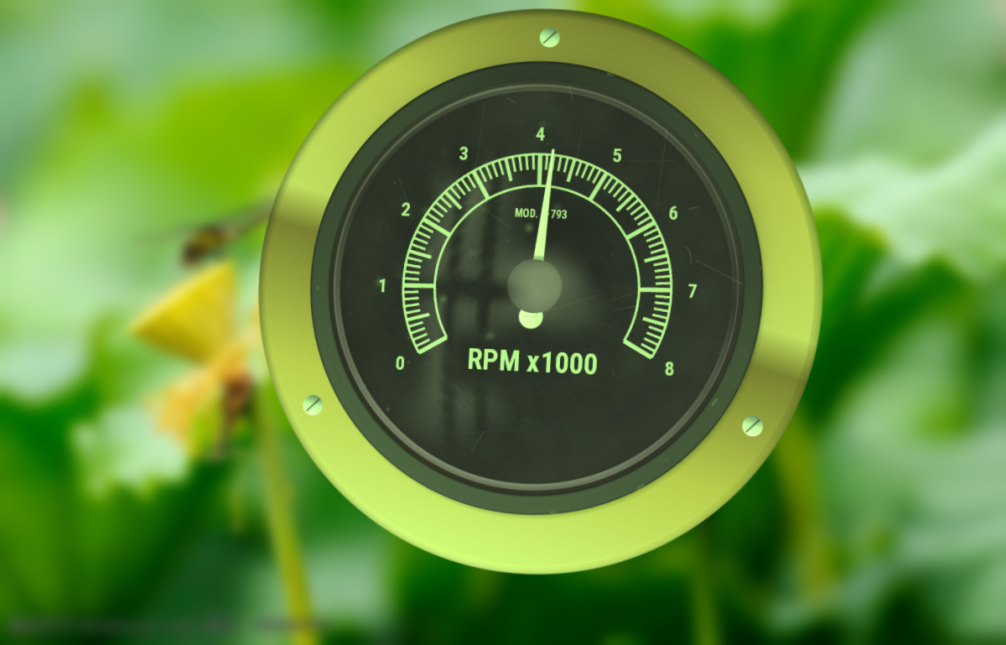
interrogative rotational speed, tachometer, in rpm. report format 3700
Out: 4200
